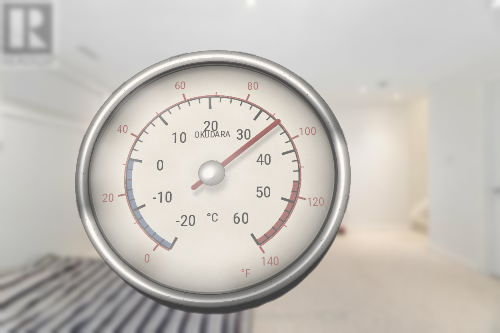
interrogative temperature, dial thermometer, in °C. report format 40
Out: 34
